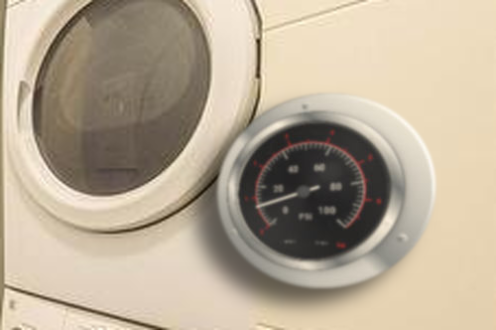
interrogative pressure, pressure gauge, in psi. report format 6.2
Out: 10
